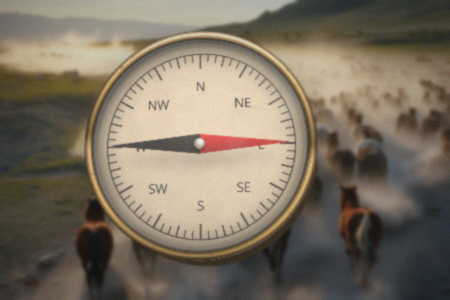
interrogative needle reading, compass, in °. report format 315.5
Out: 90
